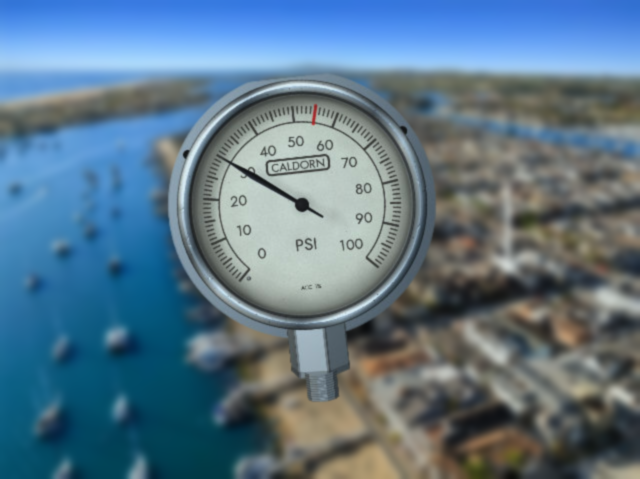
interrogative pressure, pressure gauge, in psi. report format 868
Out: 30
